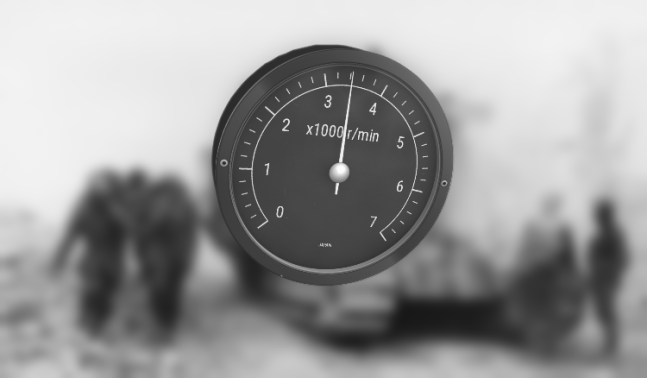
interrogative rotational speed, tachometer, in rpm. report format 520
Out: 3400
